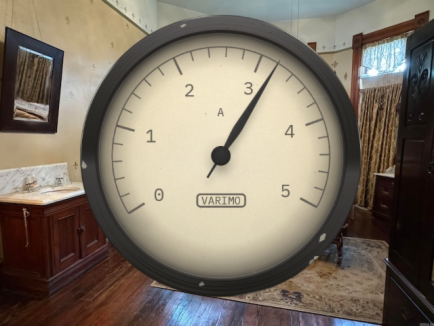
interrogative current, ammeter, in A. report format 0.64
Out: 3.2
